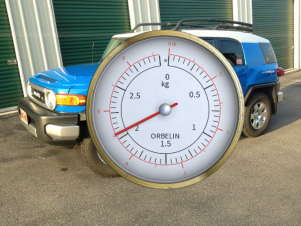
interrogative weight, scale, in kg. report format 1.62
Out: 2.05
